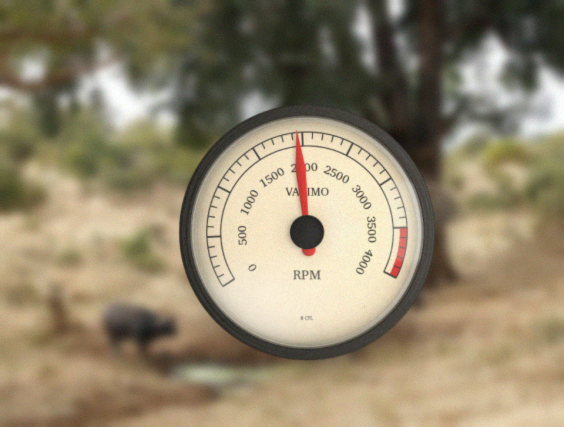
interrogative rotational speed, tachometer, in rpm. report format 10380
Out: 1950
